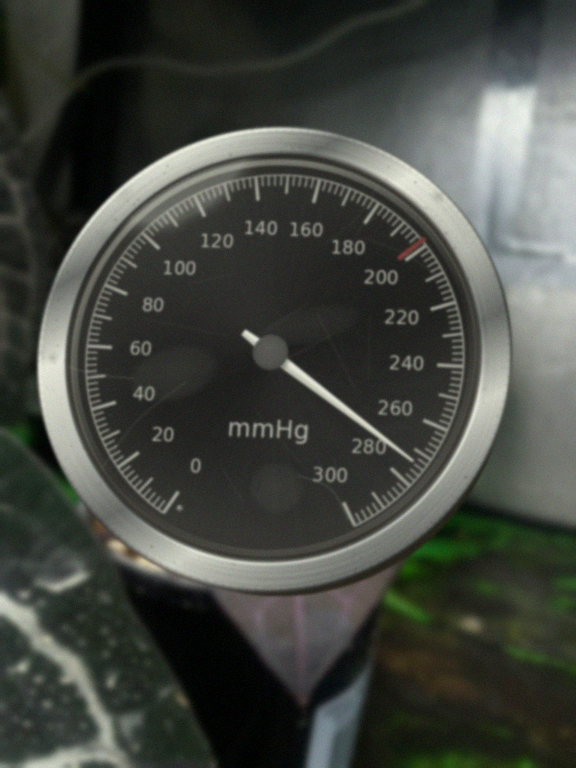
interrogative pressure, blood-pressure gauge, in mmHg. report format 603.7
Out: 274
